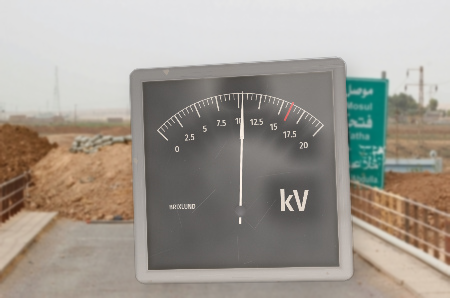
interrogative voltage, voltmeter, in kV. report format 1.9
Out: 10.5
